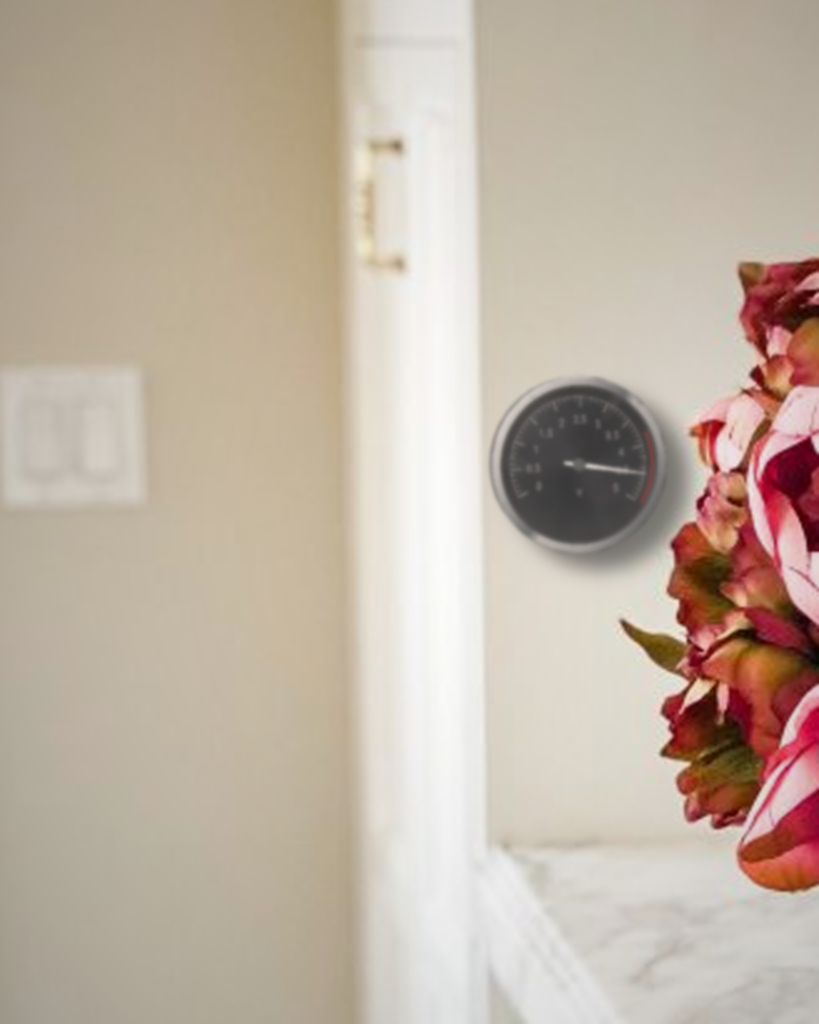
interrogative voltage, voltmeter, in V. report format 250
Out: 4.5
